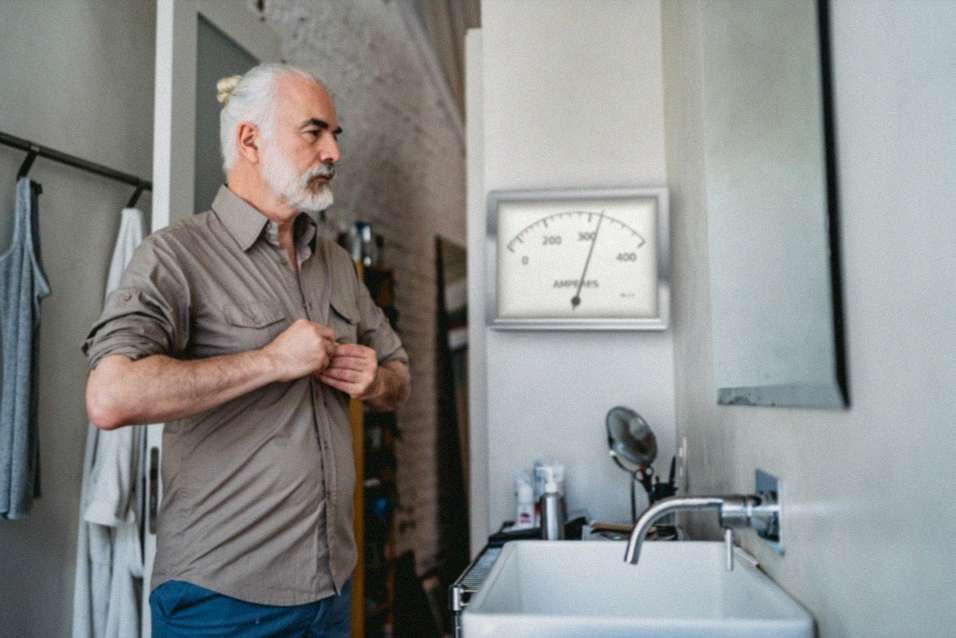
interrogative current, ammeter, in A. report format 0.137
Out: 320
